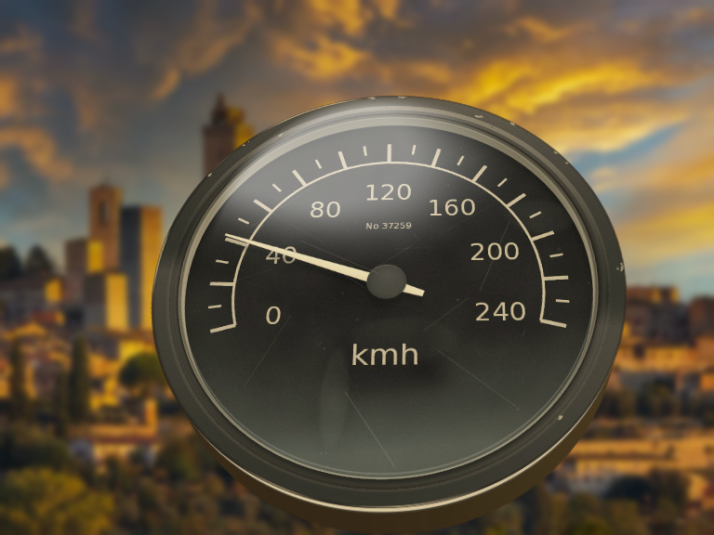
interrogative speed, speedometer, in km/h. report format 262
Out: 40
